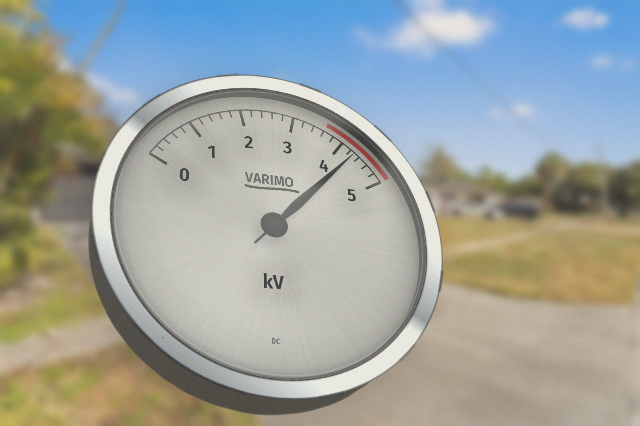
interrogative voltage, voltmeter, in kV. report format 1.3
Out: 4.3
